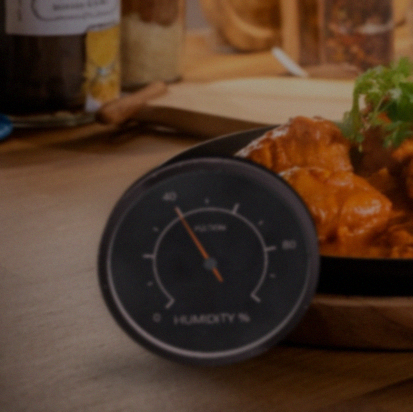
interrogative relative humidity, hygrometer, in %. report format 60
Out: 40
